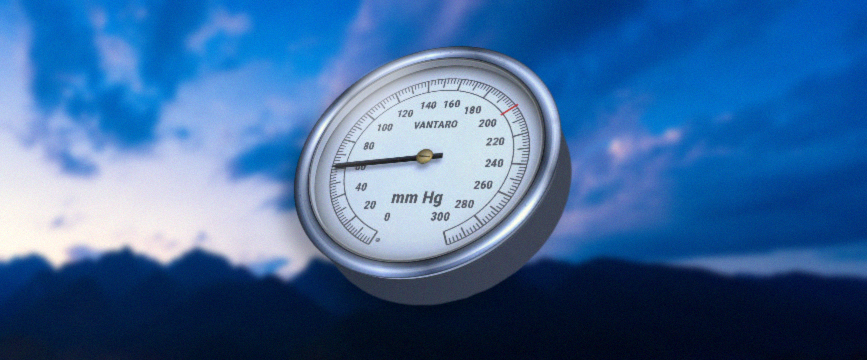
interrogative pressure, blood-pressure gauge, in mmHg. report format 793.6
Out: 60
